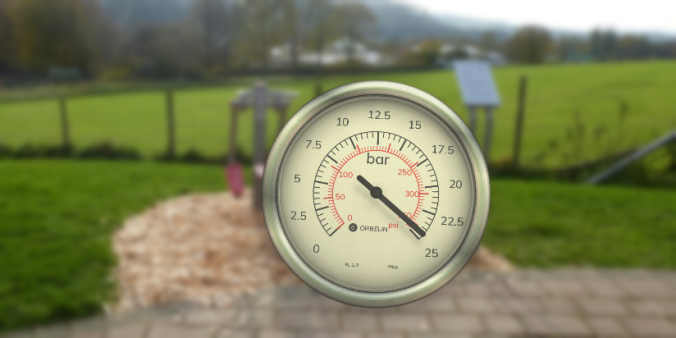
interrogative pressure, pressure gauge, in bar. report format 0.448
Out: 24.5
